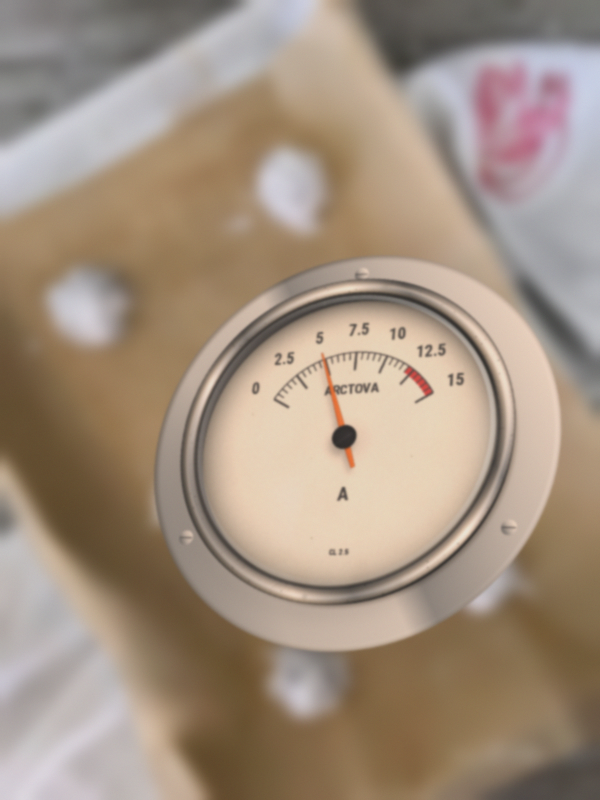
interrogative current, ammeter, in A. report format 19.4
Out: 5
